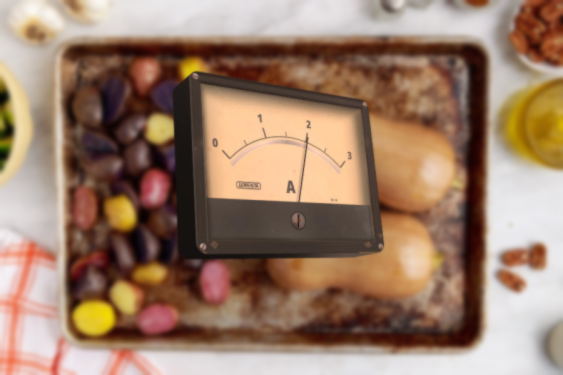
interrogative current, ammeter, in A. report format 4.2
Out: 2
